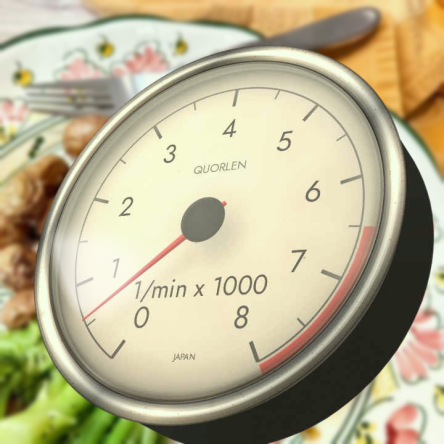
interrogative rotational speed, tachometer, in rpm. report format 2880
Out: 500
